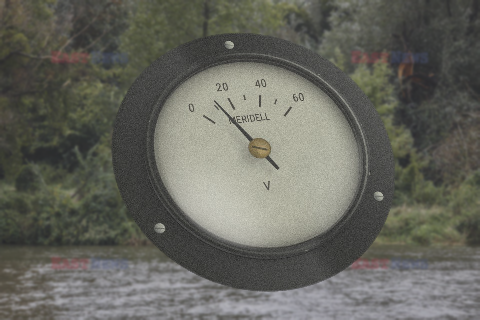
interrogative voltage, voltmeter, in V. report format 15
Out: 10
